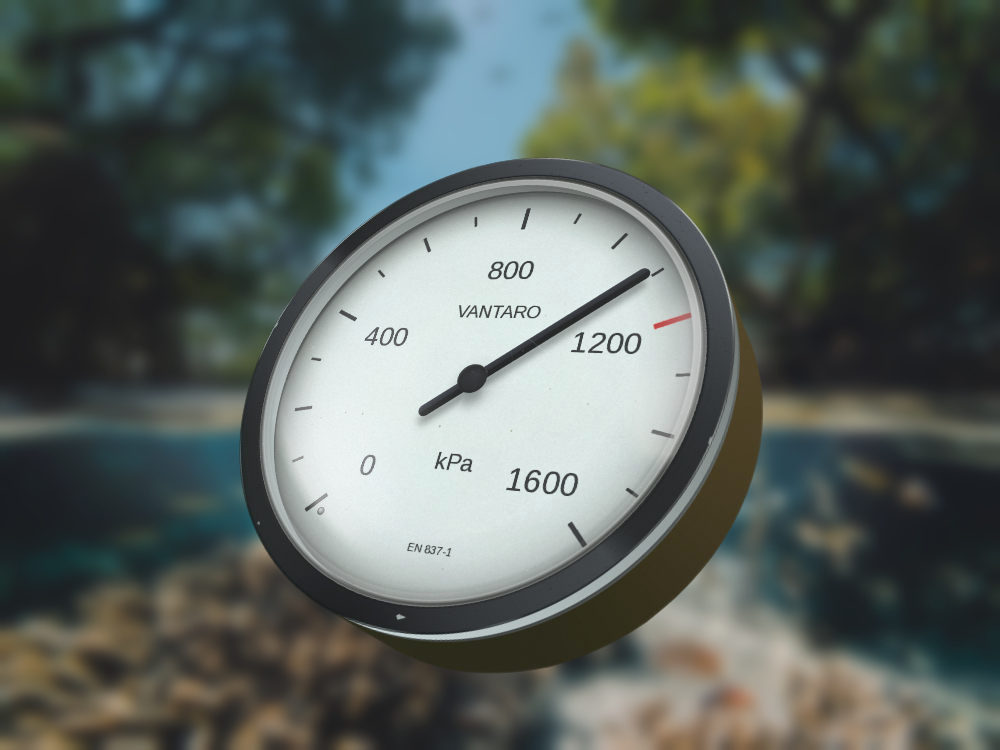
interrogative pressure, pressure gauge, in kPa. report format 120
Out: 1100
